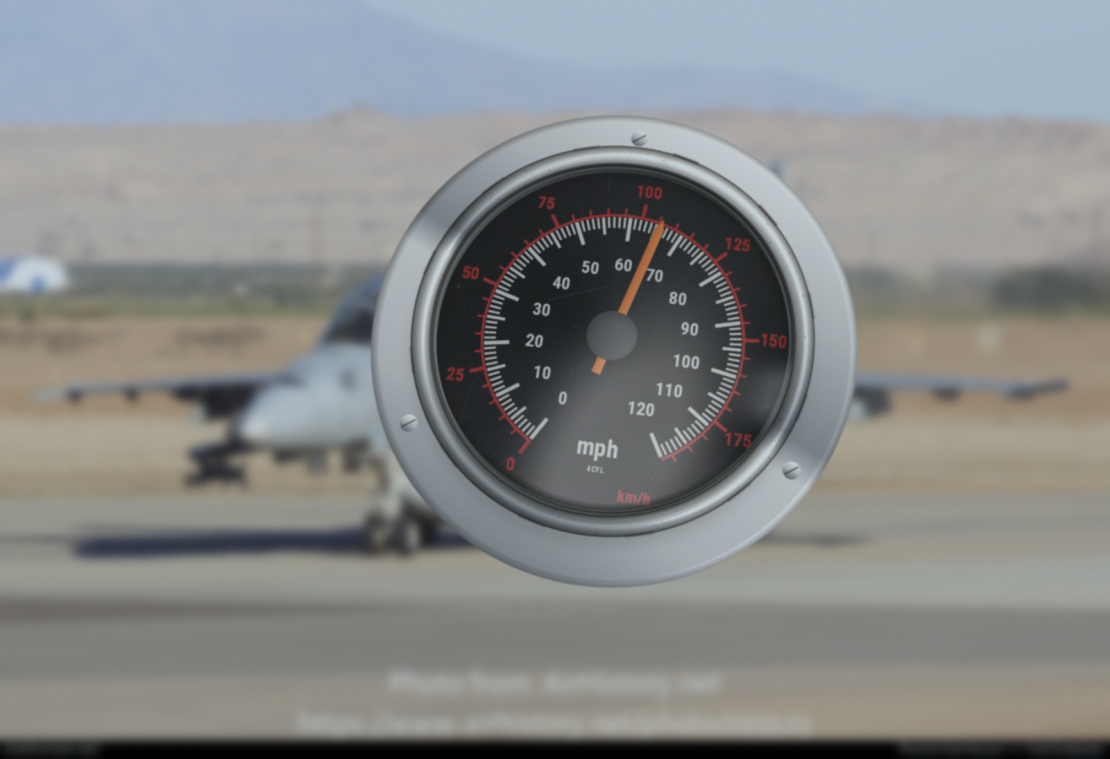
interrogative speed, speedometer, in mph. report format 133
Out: 66
